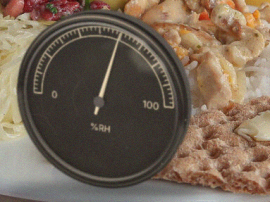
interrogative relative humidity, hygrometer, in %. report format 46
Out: 60
